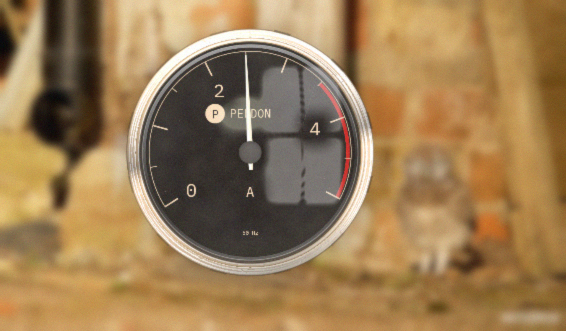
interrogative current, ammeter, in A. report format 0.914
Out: 2.5
